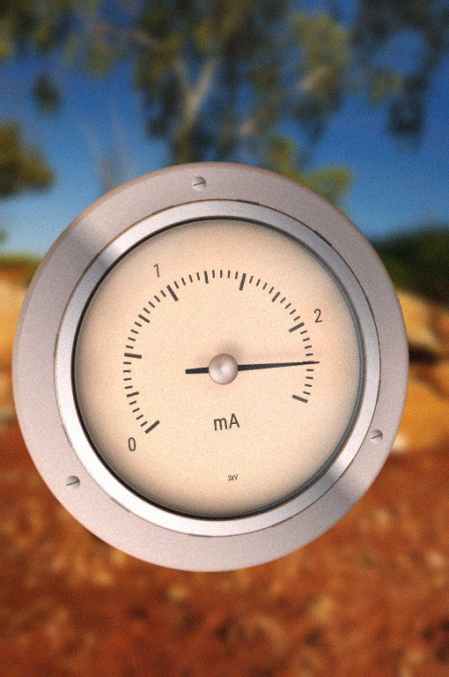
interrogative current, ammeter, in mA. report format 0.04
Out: 2.25
